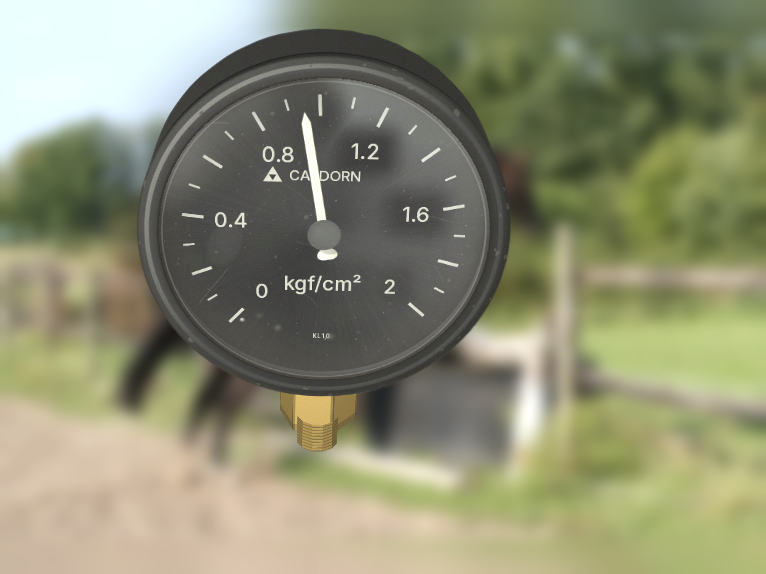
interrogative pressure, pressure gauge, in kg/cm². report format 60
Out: 0.95
